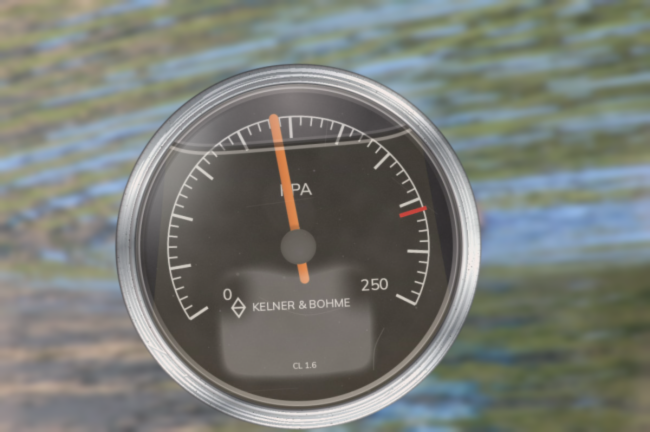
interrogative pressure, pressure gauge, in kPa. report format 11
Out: 117.5
